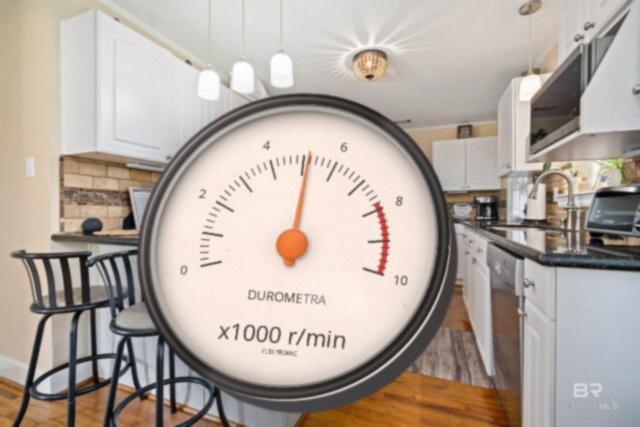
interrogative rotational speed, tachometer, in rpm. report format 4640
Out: 5200
